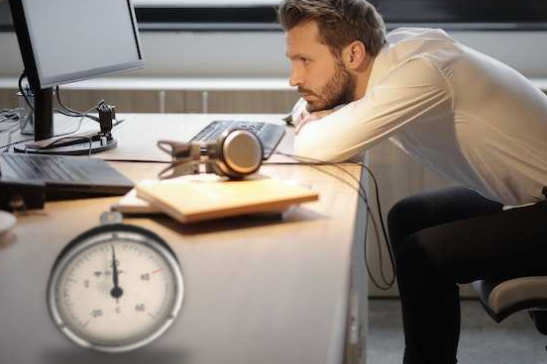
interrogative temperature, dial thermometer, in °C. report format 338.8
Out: 20
